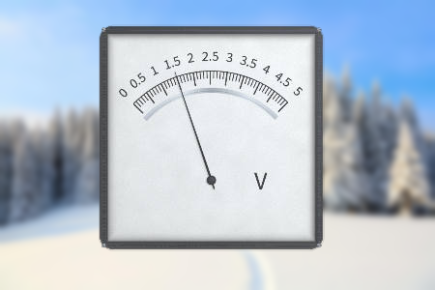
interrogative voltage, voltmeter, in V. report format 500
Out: 1.5
